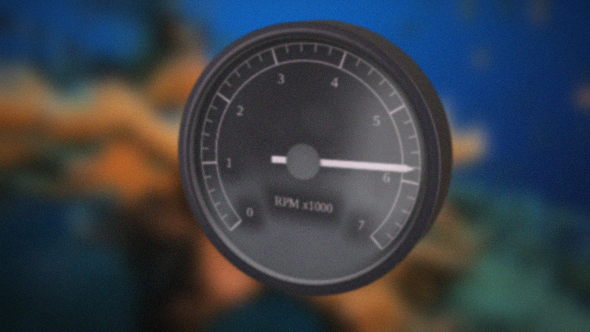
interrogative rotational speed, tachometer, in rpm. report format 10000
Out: 5800
